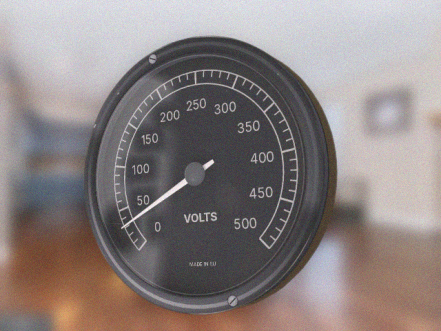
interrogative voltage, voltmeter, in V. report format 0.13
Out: 30
